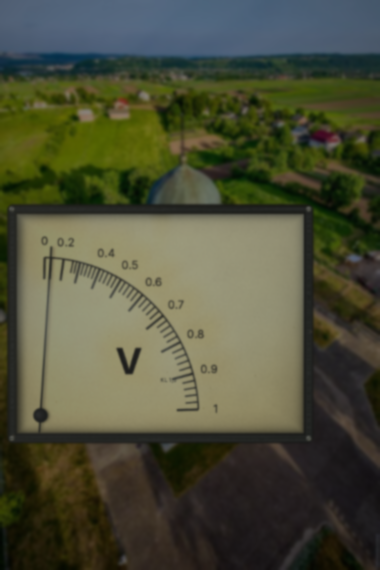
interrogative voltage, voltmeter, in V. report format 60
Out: 0.1
